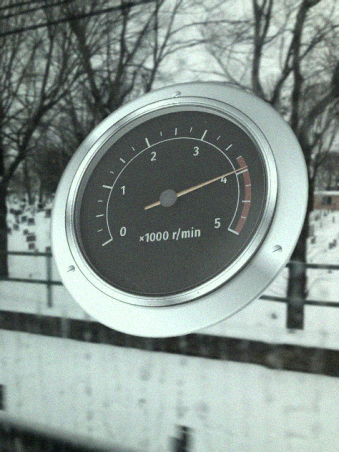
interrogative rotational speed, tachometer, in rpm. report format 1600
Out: 4000
